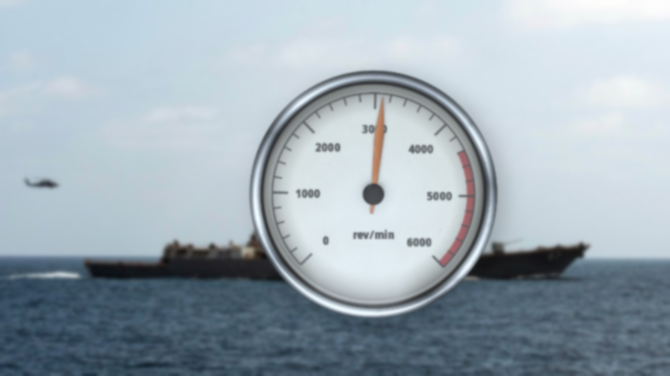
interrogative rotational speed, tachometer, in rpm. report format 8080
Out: 3100
